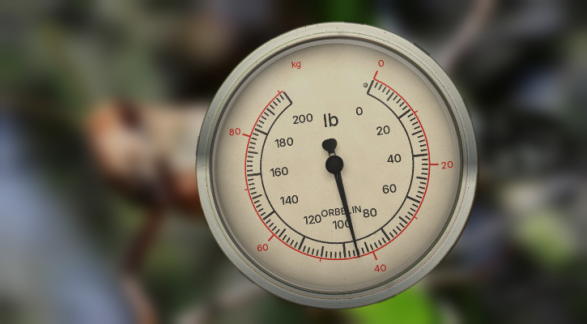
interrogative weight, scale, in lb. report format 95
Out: 94
